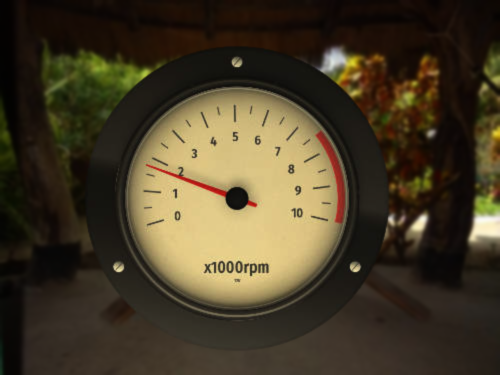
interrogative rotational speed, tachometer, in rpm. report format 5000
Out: 1750
